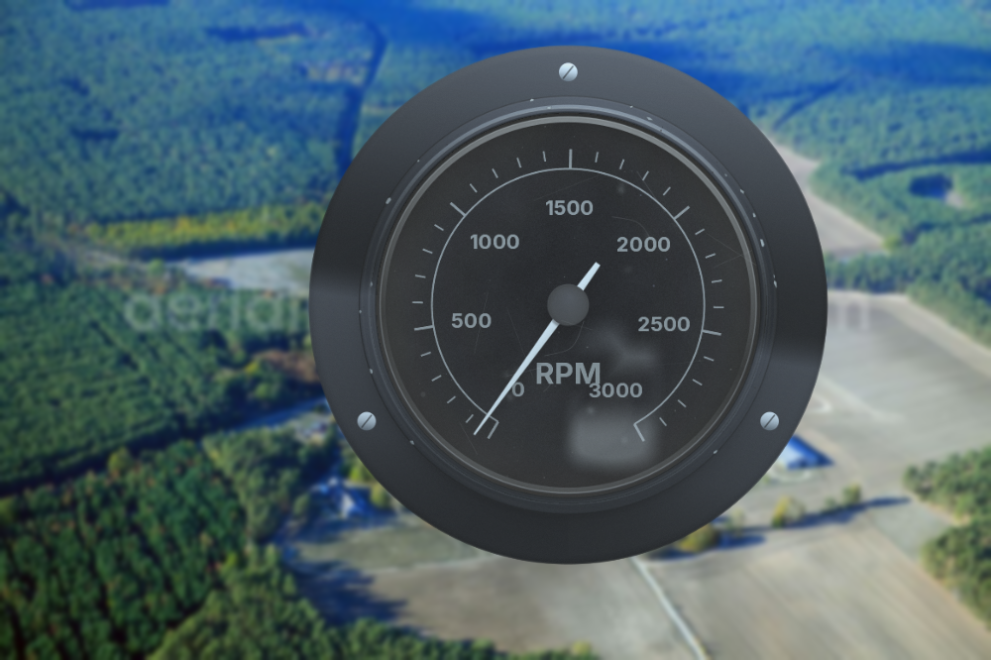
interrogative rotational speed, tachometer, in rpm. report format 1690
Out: 50
